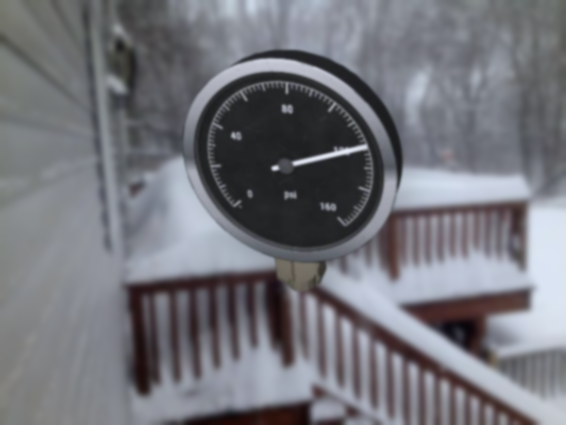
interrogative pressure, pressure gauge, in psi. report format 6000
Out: 120
